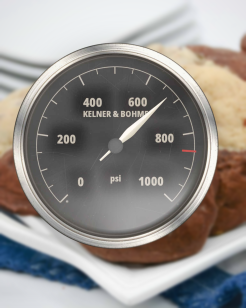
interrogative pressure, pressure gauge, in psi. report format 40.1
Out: 675
